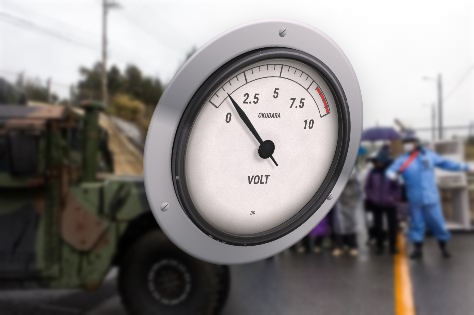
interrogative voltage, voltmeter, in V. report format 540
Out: 1
